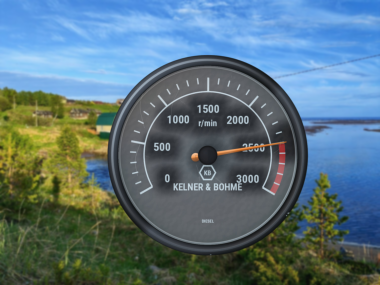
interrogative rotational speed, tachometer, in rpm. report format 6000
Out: 2500
